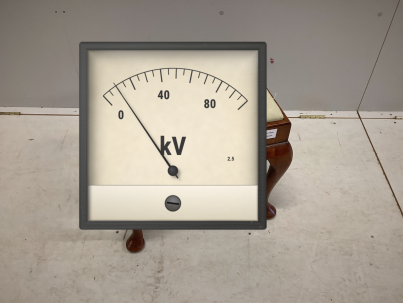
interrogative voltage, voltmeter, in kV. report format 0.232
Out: 10
